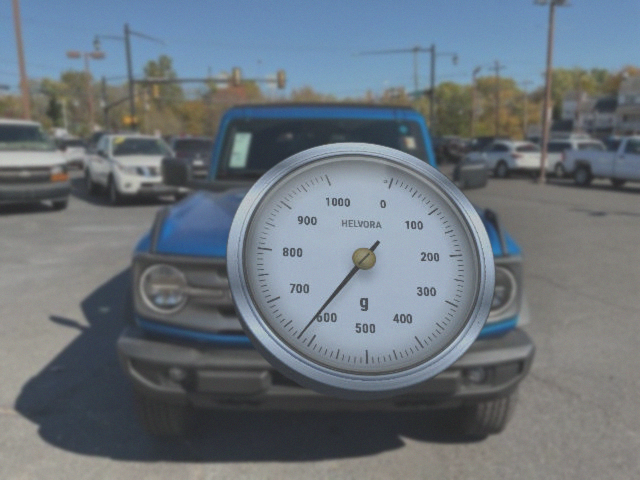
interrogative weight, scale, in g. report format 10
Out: 620
